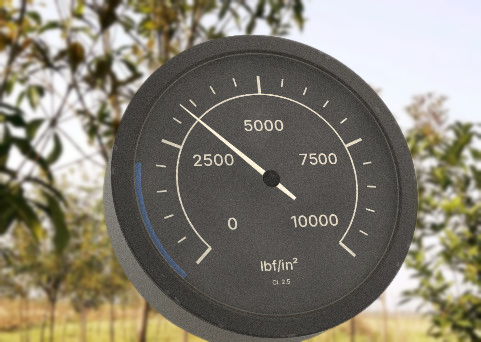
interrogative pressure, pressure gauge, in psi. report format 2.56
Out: 3250
